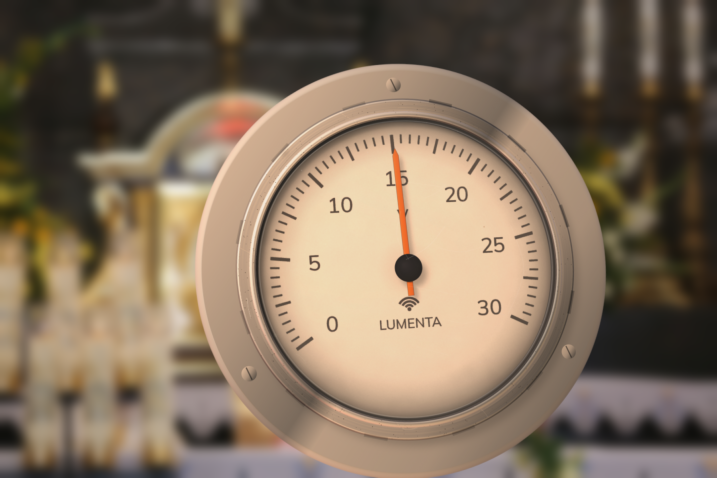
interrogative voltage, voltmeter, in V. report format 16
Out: 15
